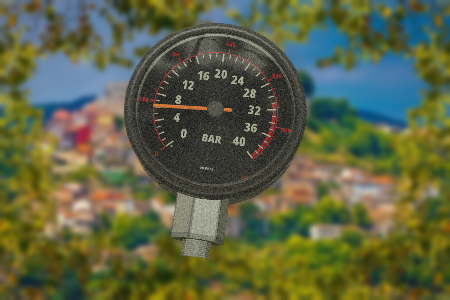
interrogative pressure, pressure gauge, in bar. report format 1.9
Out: 6
